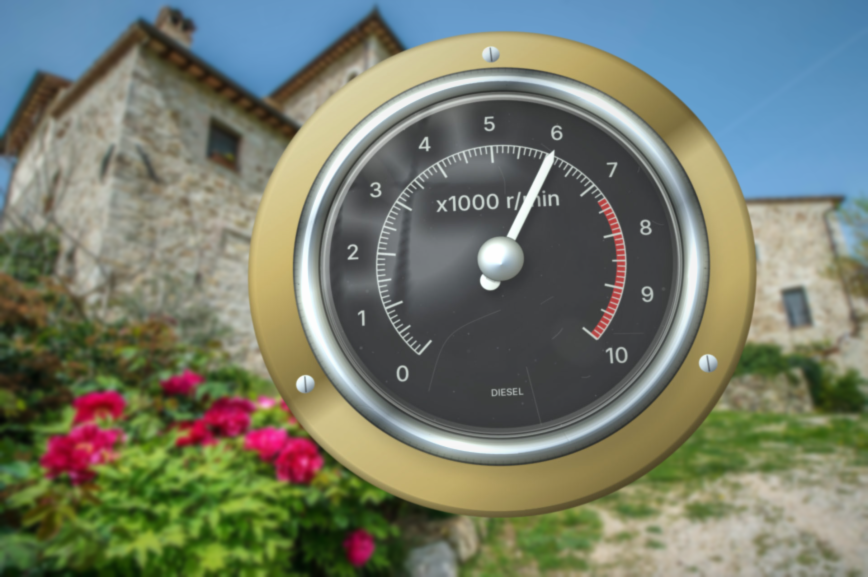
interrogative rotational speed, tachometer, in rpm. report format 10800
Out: 6100
